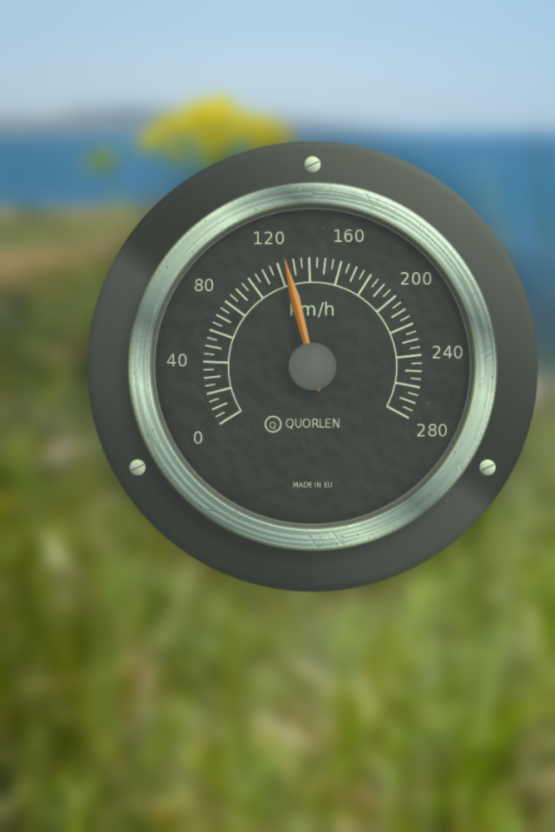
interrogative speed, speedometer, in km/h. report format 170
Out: 125
